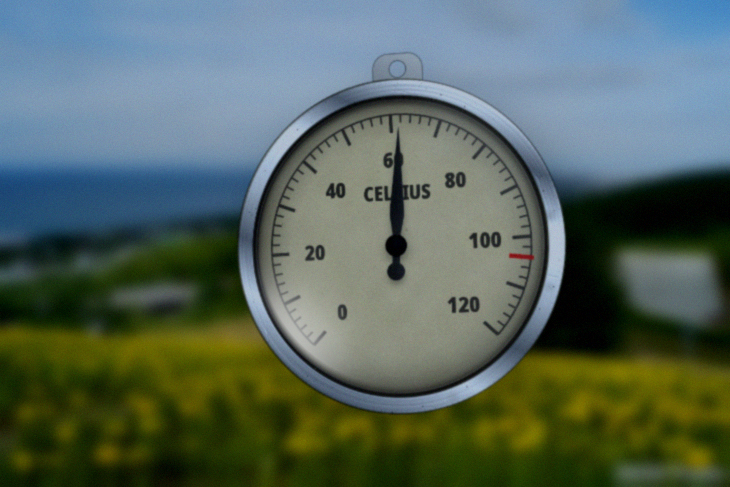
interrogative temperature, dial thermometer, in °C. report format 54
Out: 62
